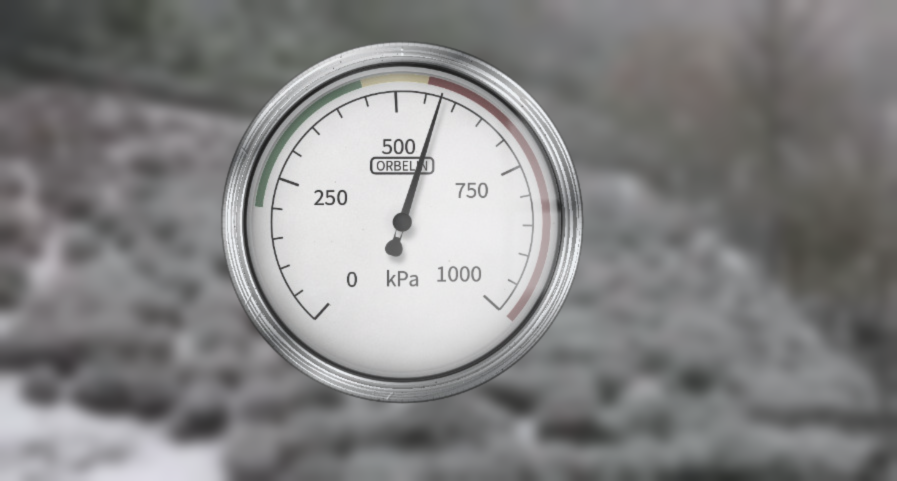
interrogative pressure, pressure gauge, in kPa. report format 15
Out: 575
